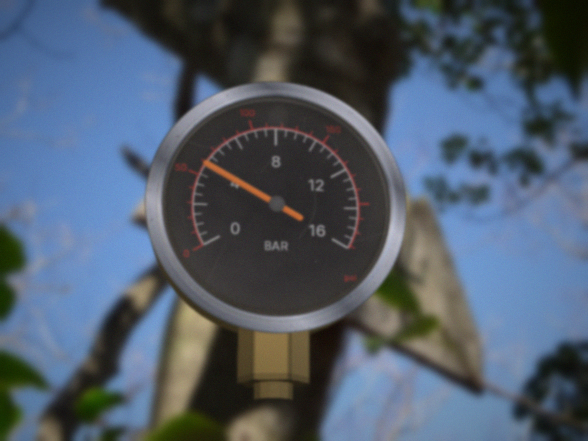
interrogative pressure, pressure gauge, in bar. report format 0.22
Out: 4
